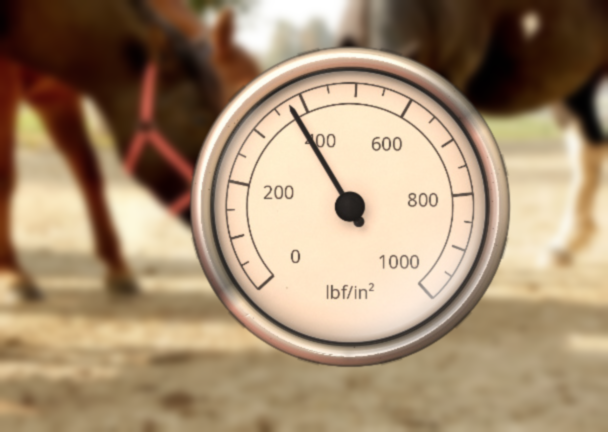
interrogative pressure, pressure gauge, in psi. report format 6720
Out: 375
